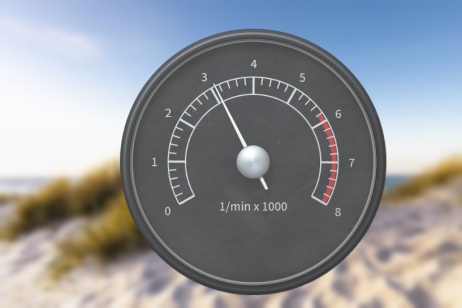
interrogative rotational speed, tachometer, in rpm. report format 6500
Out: 3100
